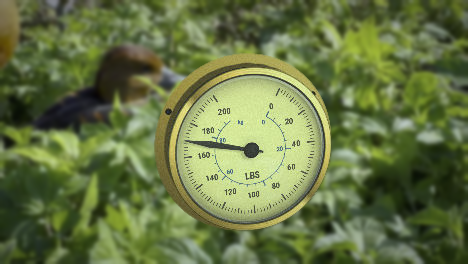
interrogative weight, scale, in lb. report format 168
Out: 170
